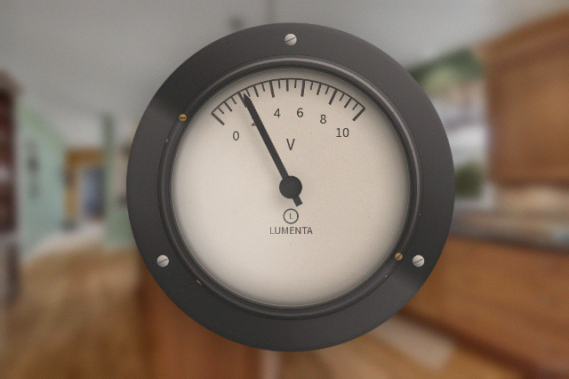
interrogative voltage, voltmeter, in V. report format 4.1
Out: 2.25
